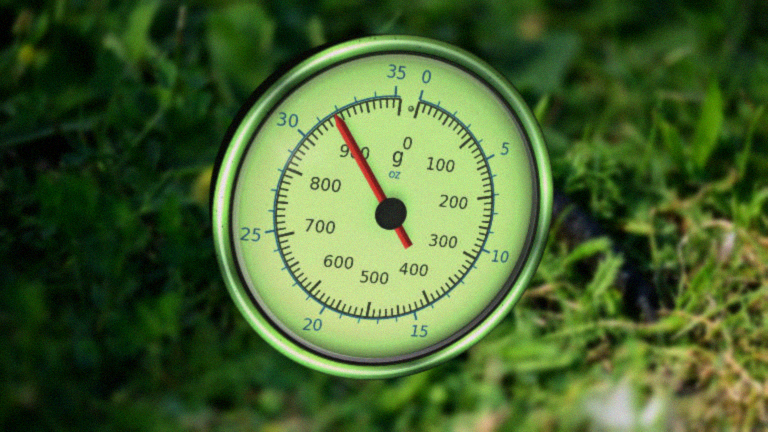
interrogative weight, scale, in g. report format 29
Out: 900
